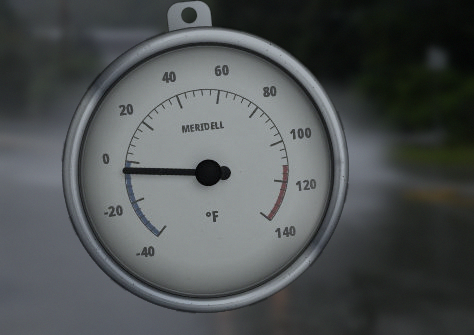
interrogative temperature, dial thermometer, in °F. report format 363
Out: -4
